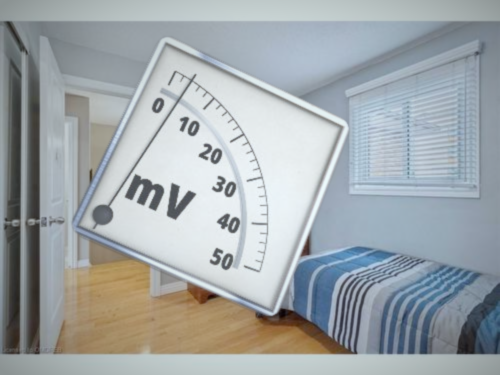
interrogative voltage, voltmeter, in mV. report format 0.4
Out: 4
